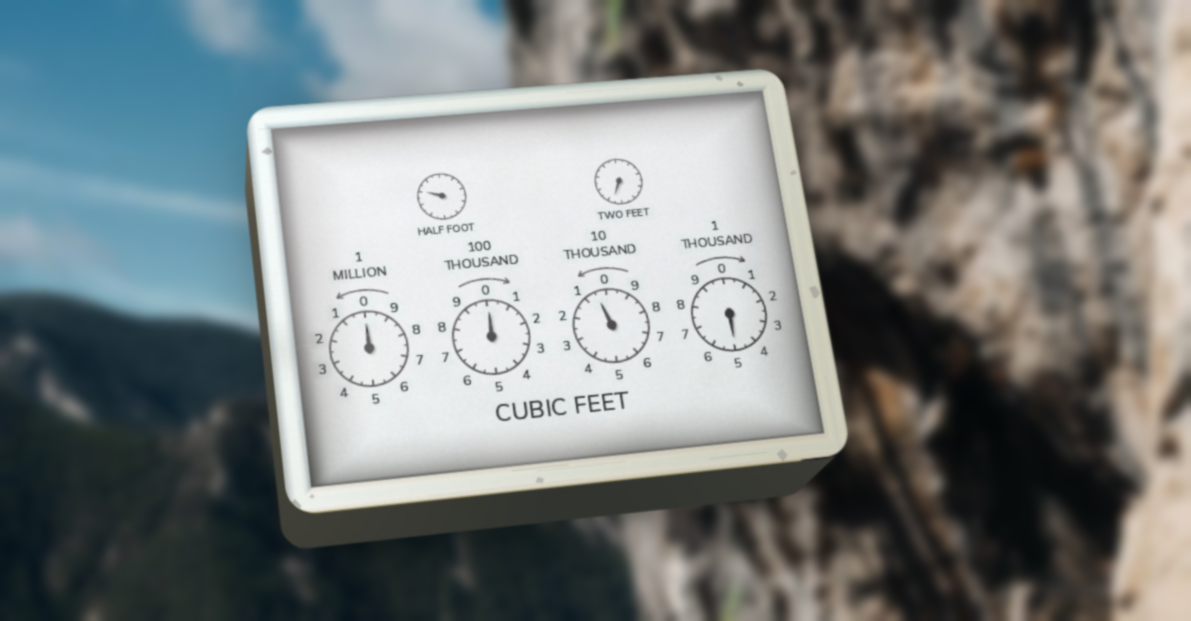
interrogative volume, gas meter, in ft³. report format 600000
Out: 500
